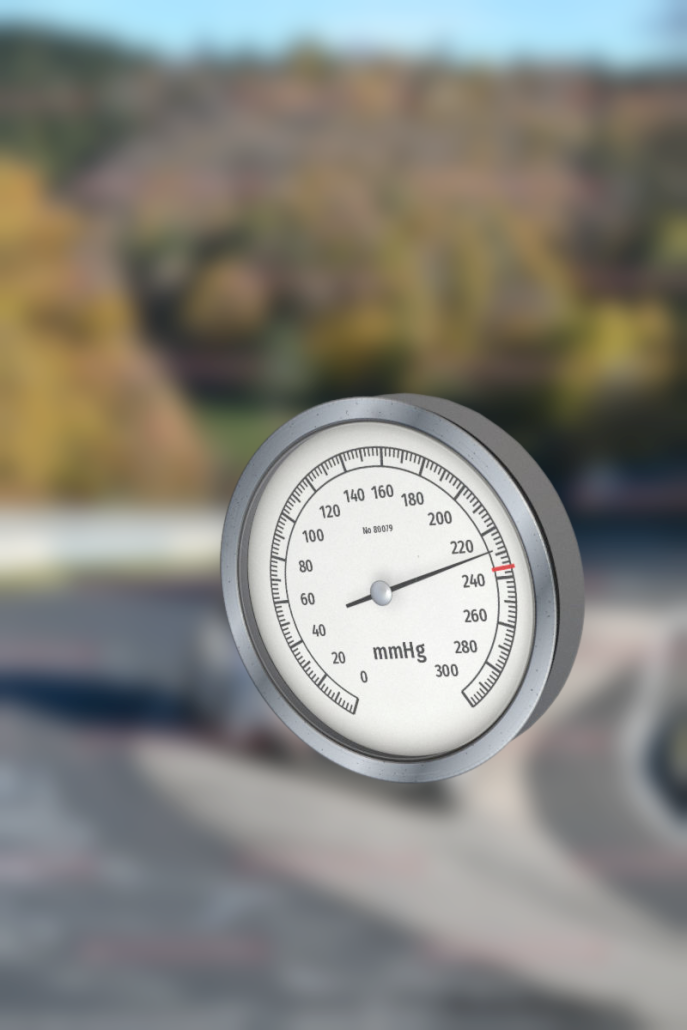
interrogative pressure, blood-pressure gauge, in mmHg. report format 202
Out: 228
